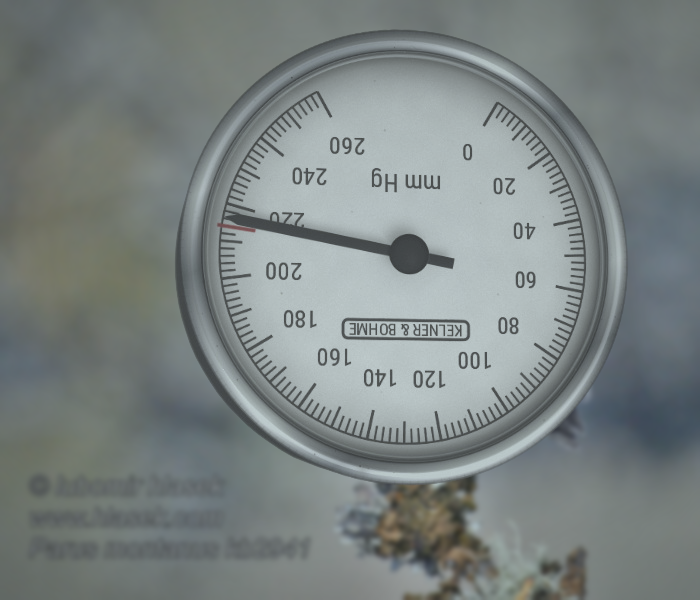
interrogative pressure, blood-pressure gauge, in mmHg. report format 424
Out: 216
